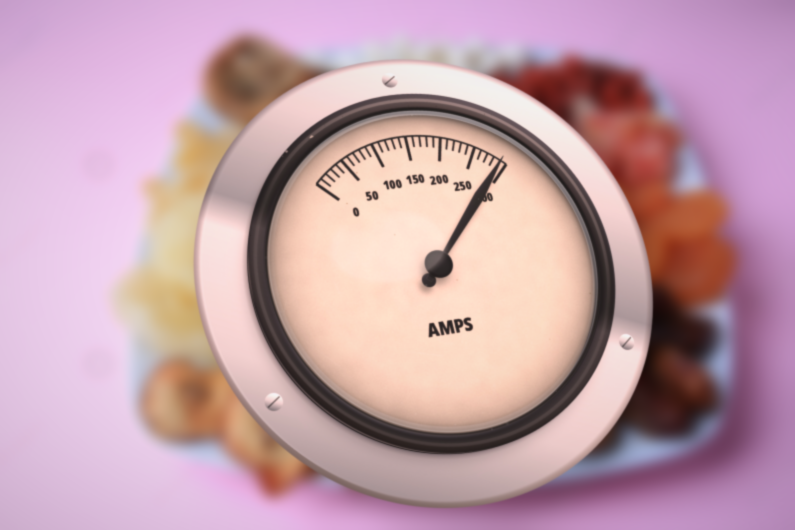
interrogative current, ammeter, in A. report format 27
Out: 290
